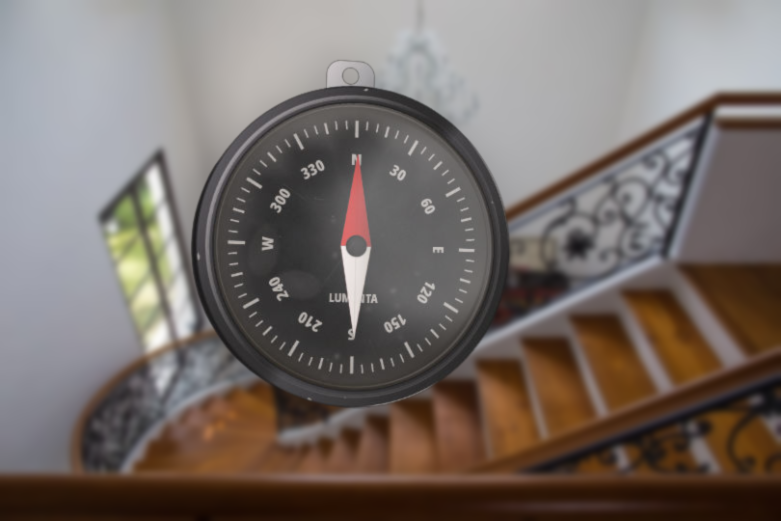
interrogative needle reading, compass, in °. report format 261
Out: 0
